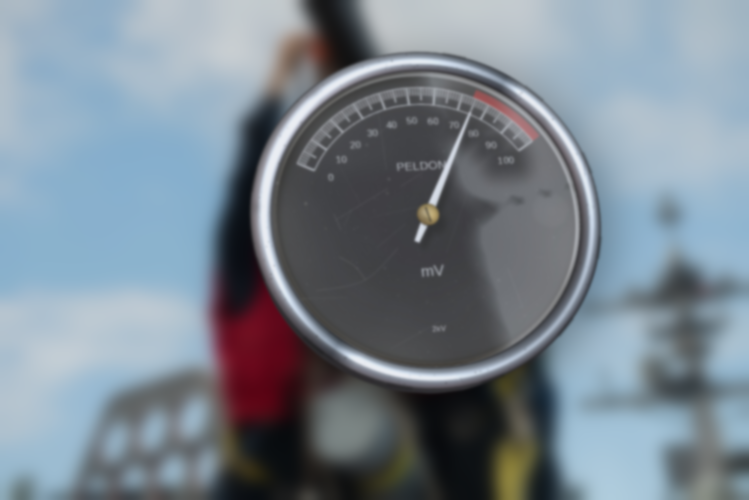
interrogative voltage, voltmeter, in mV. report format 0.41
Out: 75
